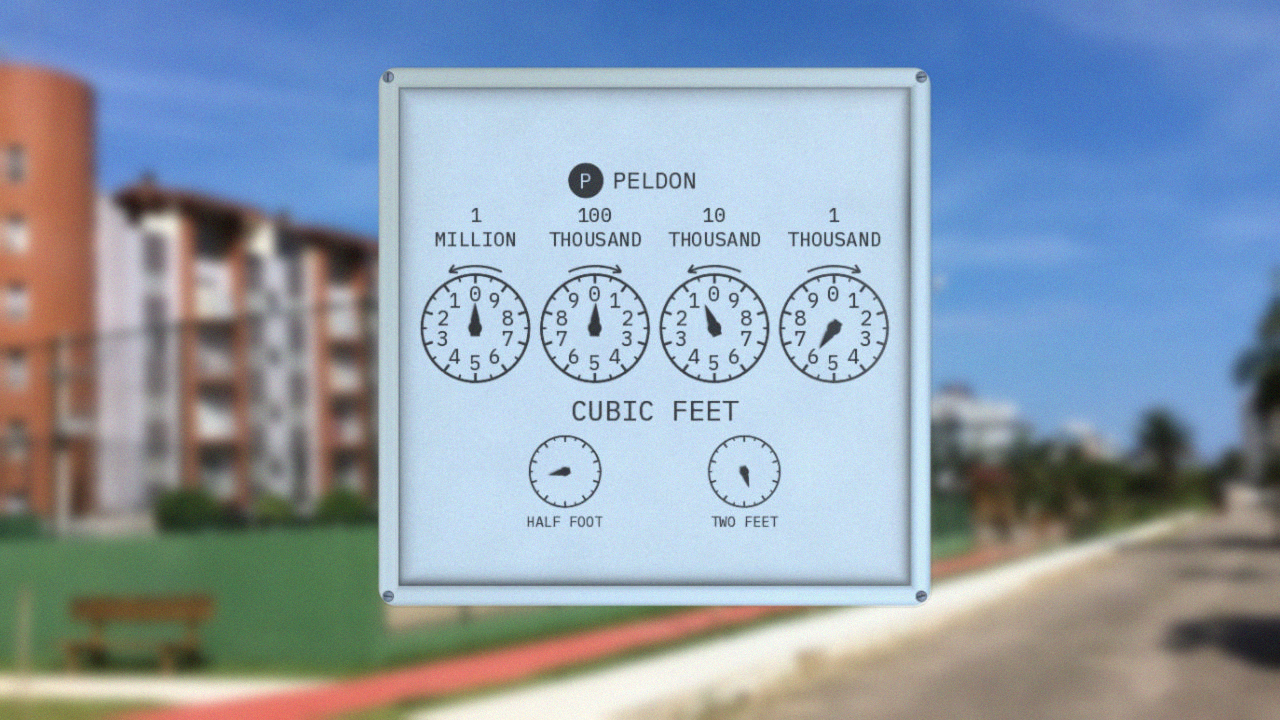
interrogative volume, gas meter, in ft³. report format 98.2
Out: 600
